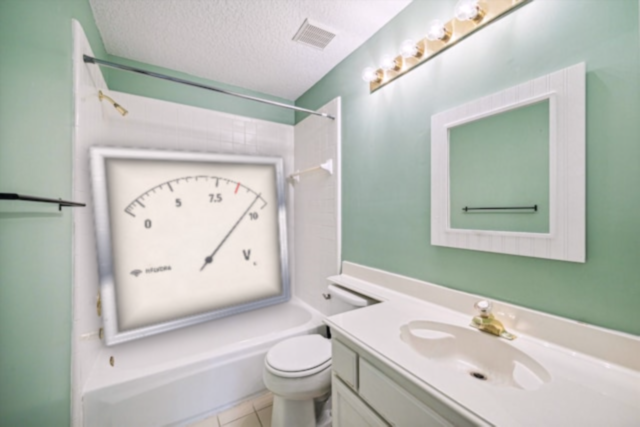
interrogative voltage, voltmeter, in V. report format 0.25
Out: 9.5
